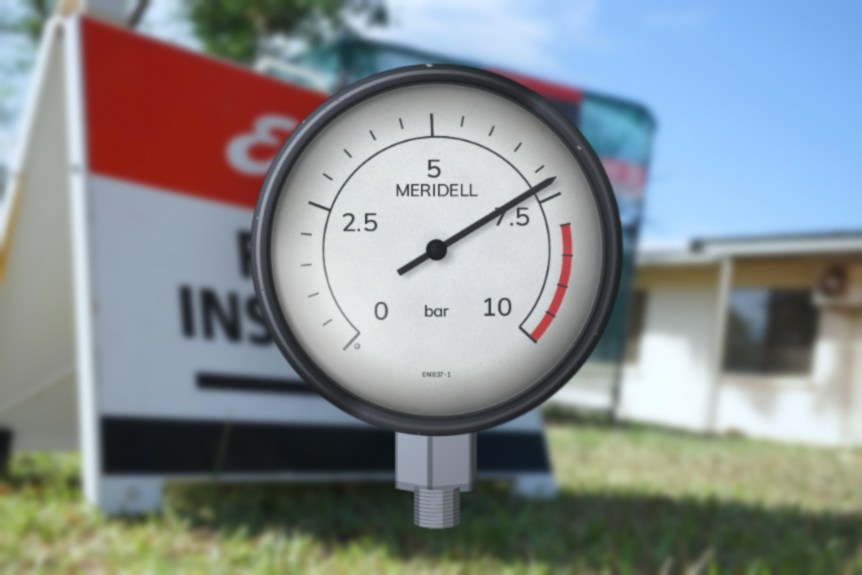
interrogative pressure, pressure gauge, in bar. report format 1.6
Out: 7.25
